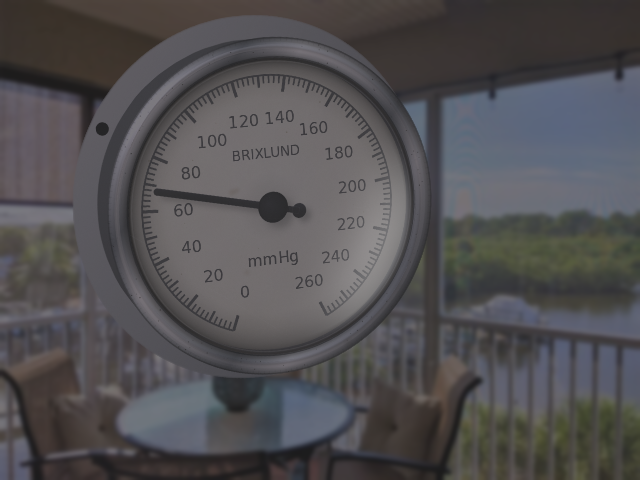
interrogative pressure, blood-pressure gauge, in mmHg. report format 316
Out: 68
